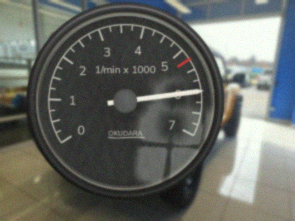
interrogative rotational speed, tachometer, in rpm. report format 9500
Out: 6000
